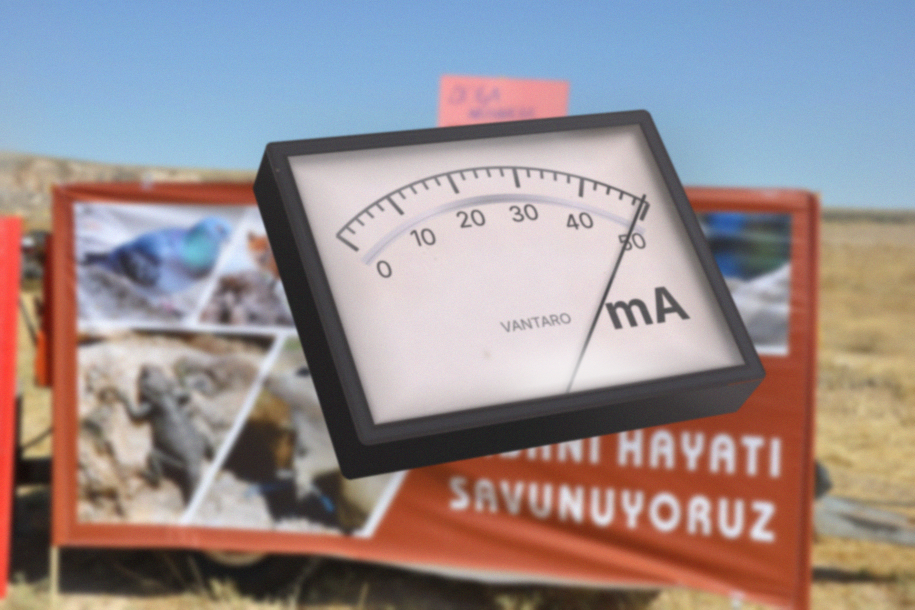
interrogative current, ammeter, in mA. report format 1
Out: 49
